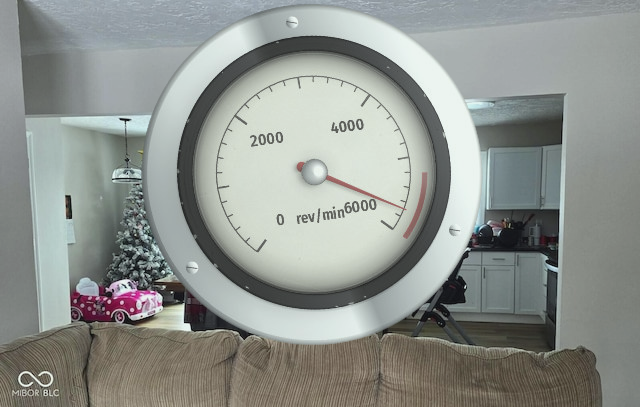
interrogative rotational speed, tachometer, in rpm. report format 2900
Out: 5700
